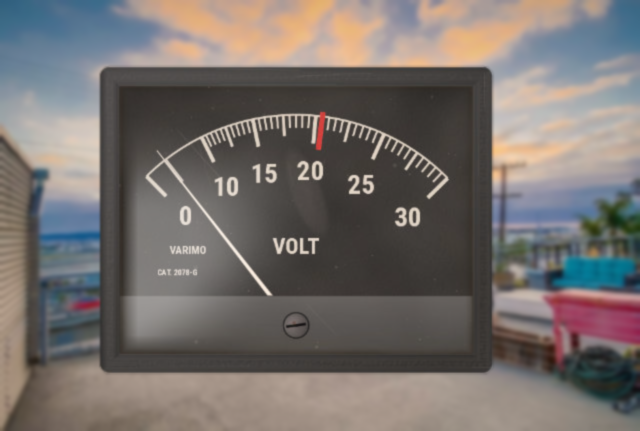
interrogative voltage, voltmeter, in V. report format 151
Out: 5
